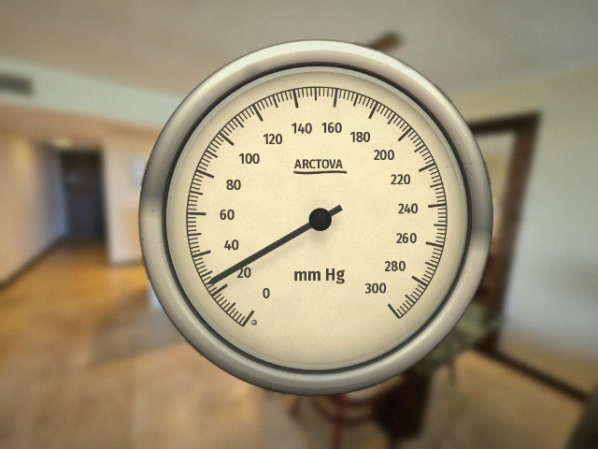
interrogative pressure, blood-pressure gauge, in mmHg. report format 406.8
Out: 26
